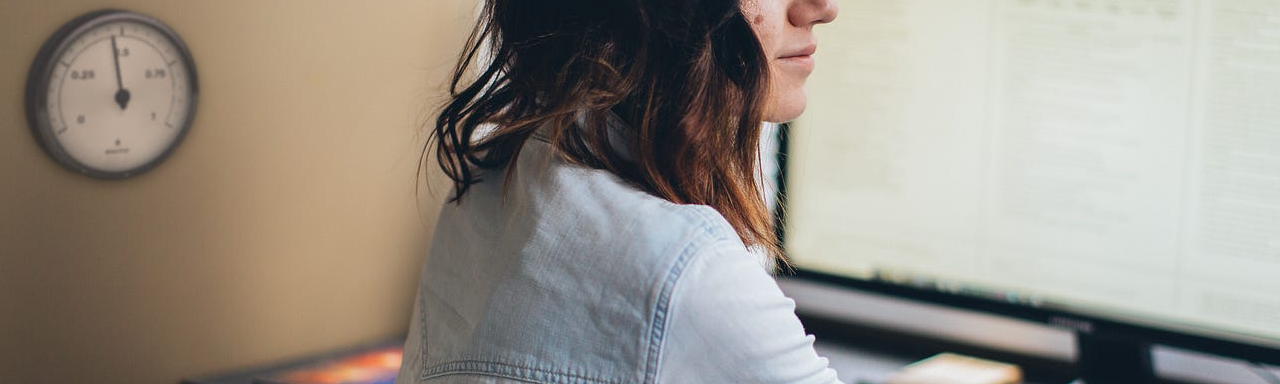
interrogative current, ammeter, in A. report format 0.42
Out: 0.45
